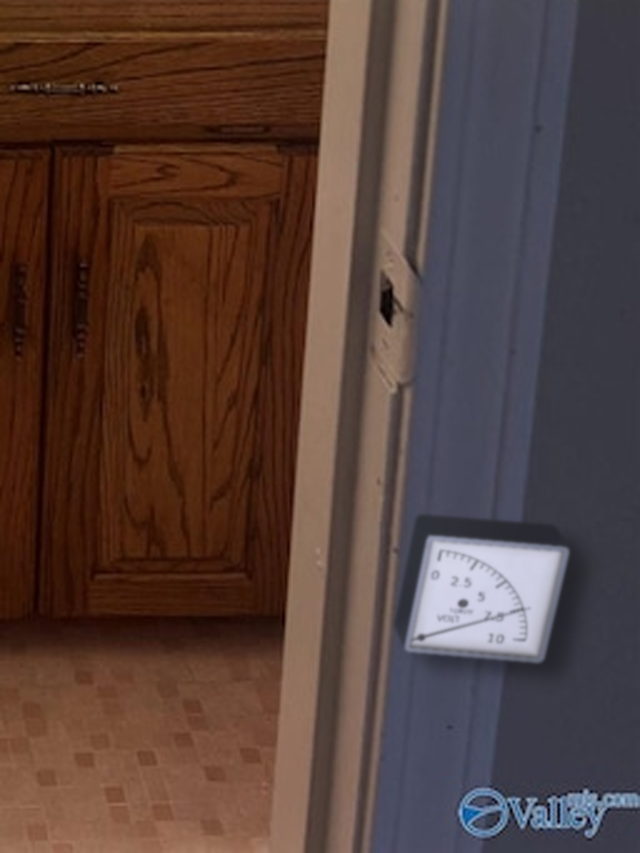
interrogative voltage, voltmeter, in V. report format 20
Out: 7.5
